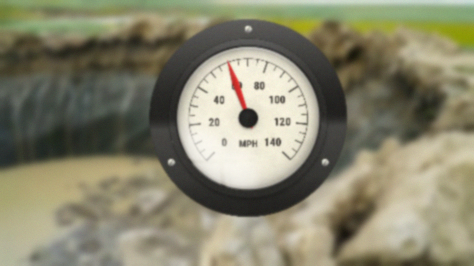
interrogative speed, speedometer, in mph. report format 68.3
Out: 60
